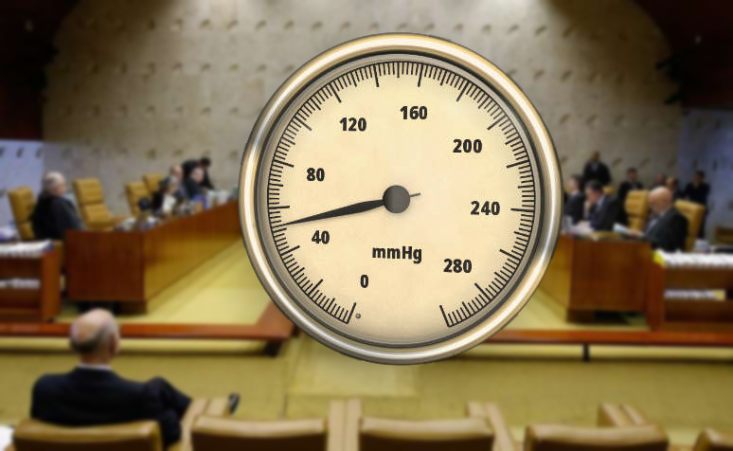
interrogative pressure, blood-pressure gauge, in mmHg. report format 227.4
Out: 52
